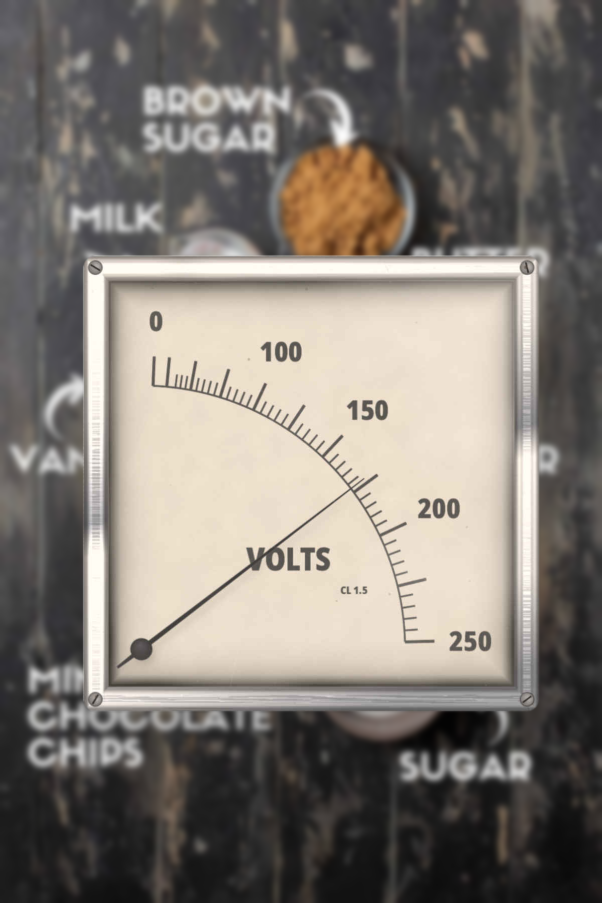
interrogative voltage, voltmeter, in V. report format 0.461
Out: 172.5
